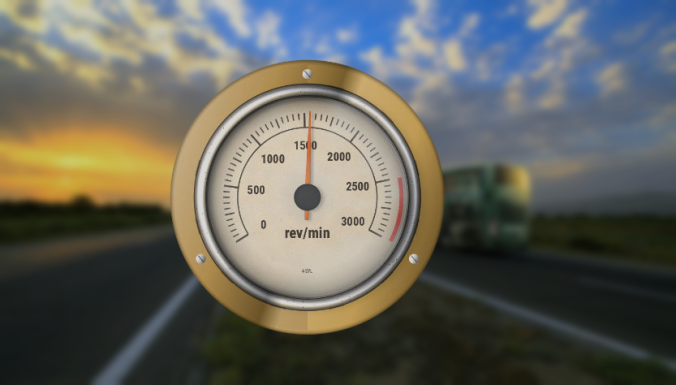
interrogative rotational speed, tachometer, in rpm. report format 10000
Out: 1550
